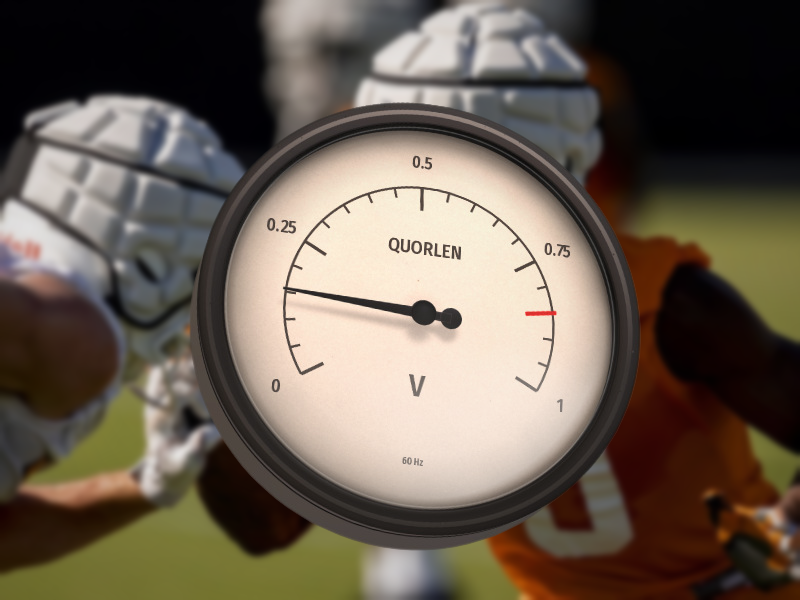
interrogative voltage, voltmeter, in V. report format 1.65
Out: 0.15
